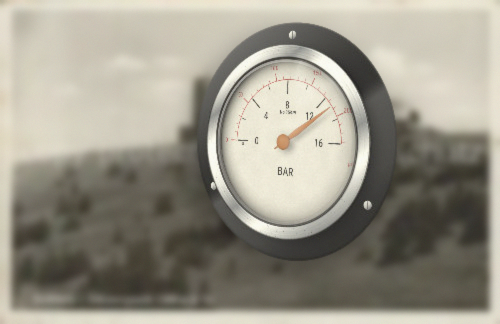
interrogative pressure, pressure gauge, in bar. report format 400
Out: 13
